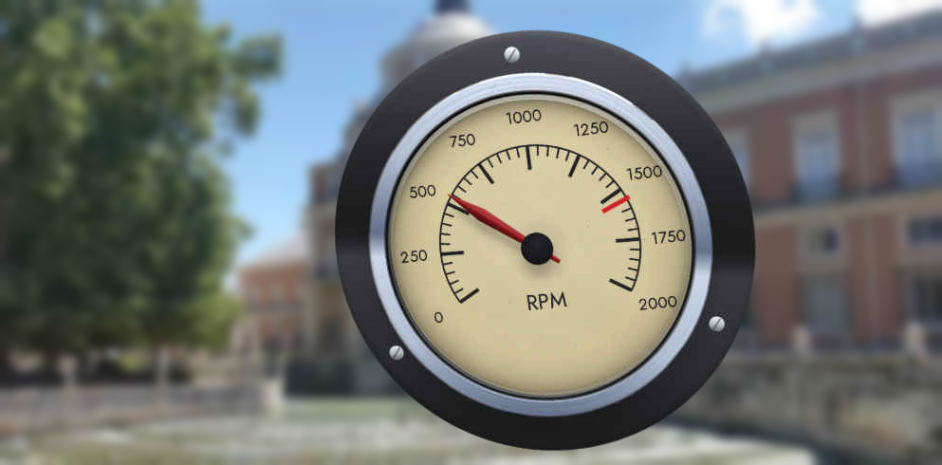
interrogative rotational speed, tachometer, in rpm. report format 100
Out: 550
